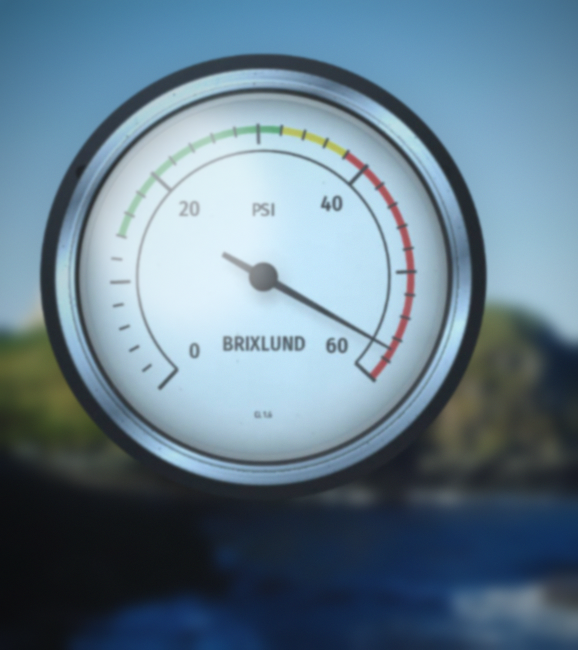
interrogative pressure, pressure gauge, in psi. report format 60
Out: 57
